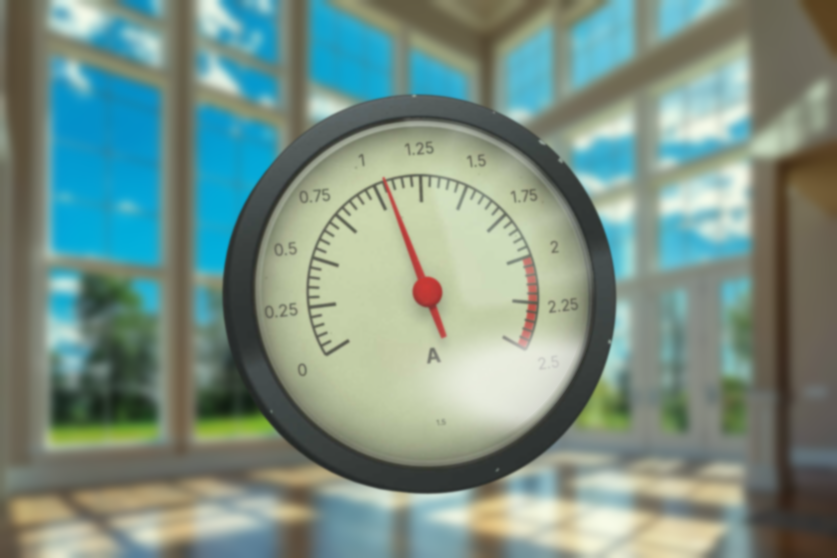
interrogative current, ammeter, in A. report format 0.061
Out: 1.05
